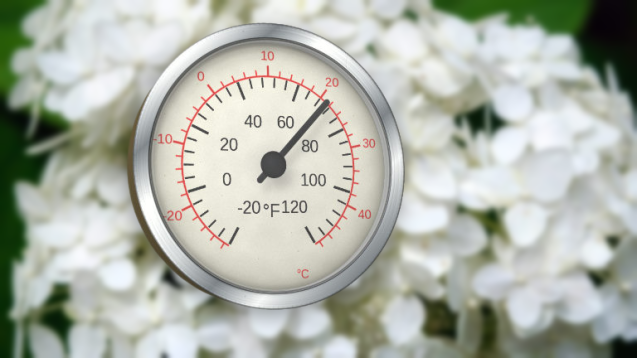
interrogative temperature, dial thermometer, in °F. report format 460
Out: 70
